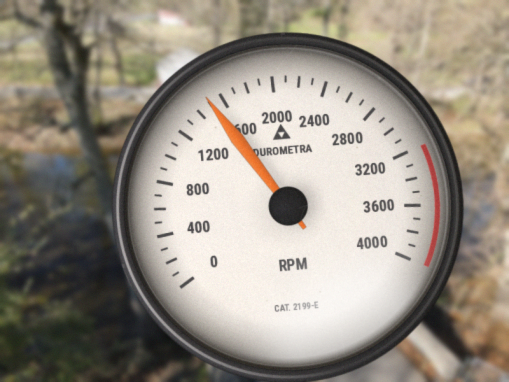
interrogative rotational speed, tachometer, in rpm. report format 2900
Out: 1500
